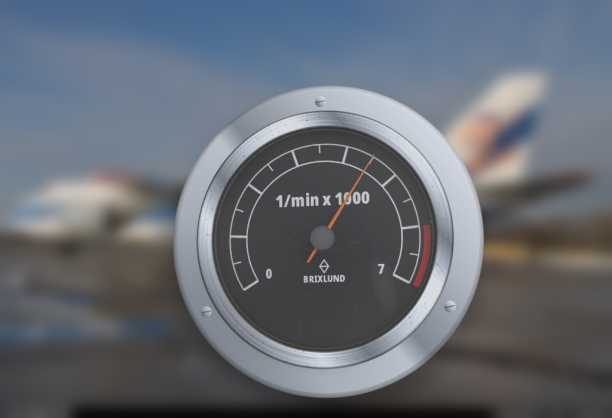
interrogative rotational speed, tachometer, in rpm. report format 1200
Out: 4500
